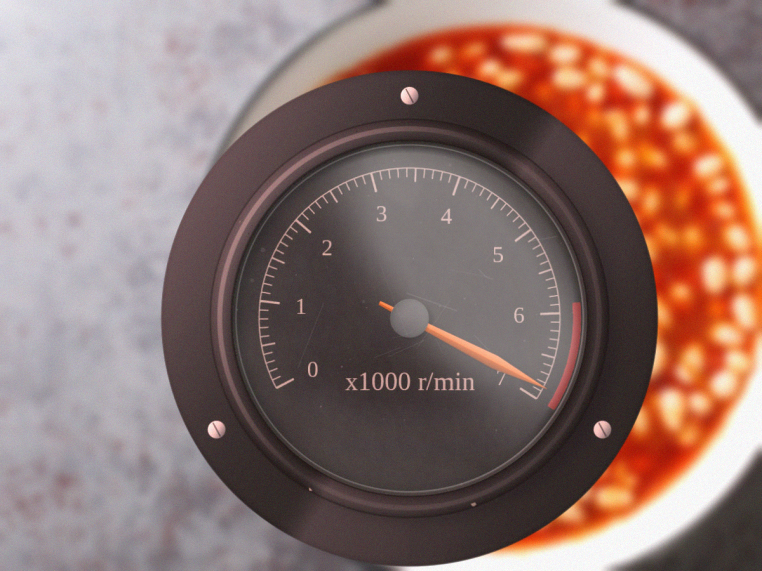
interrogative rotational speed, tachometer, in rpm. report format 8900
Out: 6850
